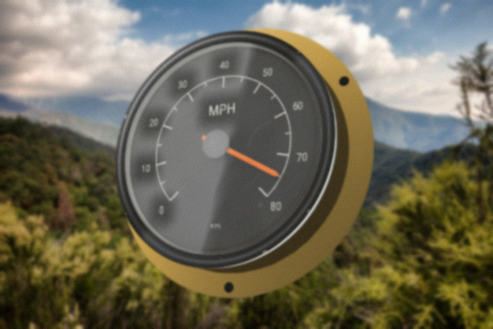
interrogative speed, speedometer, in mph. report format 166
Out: 75
